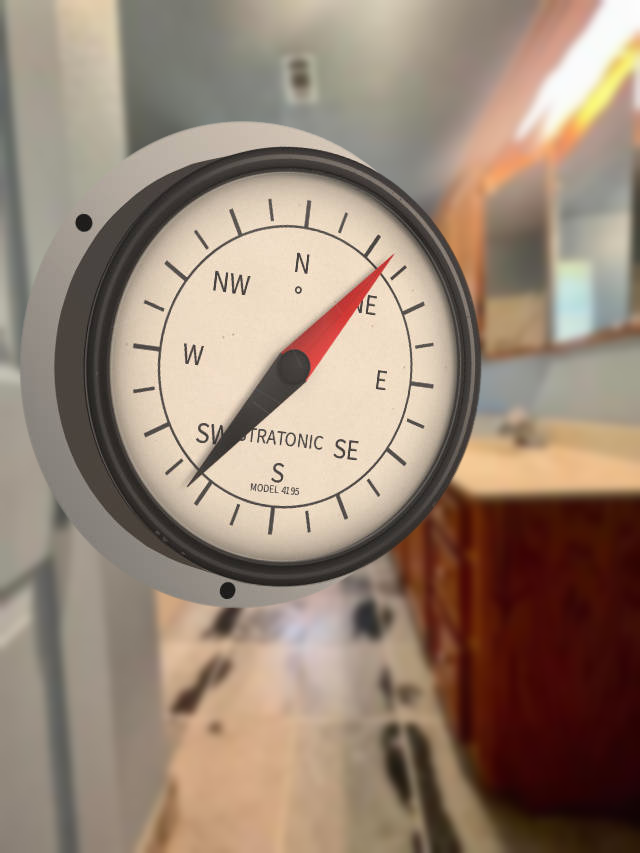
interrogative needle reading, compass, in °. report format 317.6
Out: 37.5
